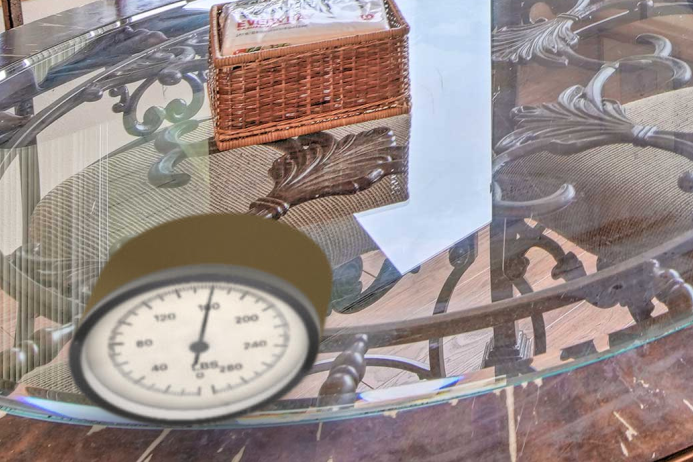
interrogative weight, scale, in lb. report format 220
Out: 160
